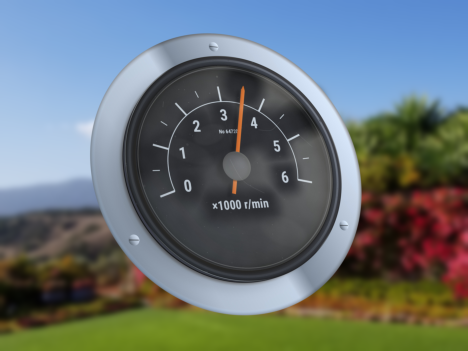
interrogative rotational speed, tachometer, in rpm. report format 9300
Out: 3500
